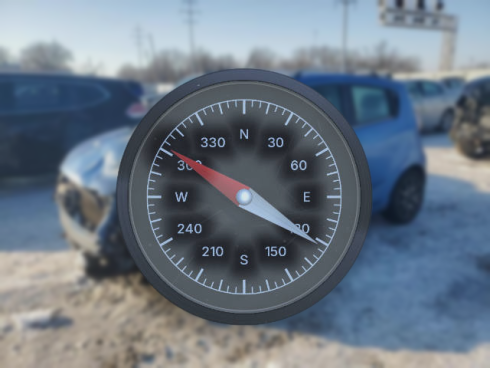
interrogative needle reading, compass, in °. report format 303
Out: 302.5
